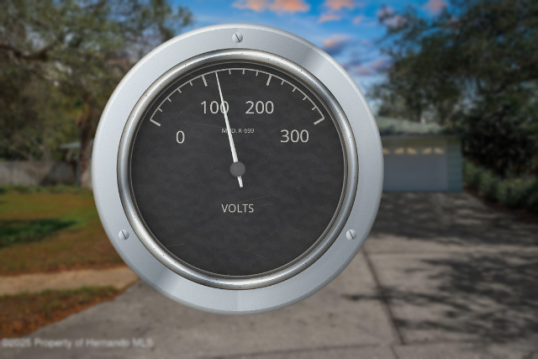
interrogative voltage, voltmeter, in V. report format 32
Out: 120
